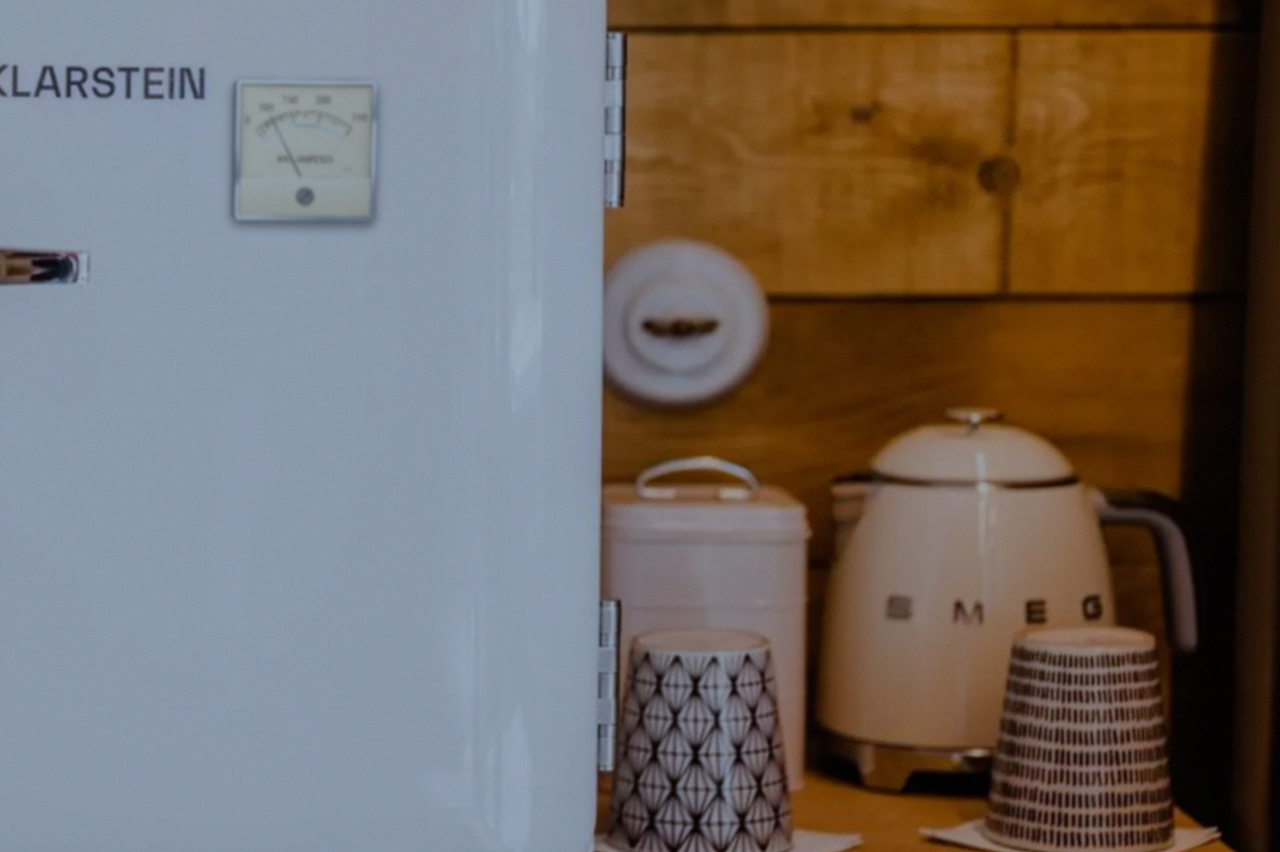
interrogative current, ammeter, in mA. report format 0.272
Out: 100
